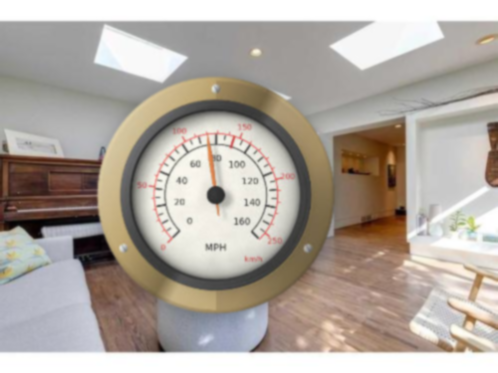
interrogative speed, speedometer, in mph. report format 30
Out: 75
